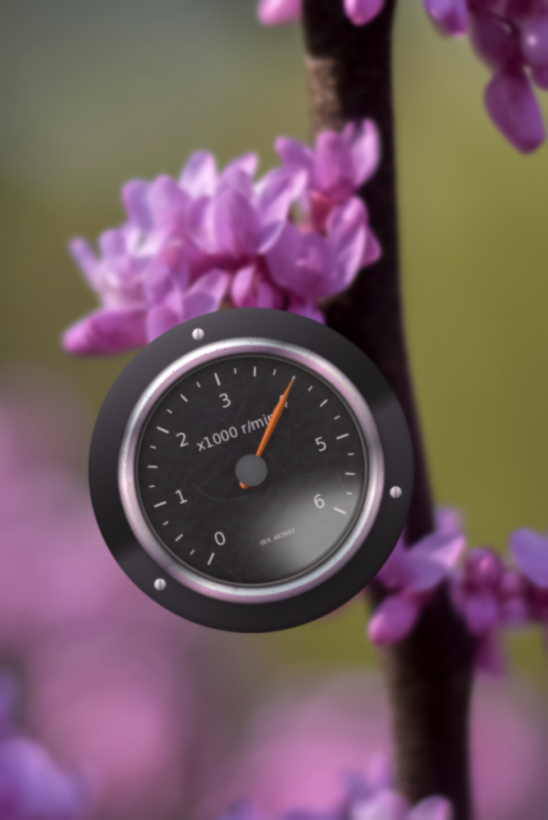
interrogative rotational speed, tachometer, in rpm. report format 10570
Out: 4000
